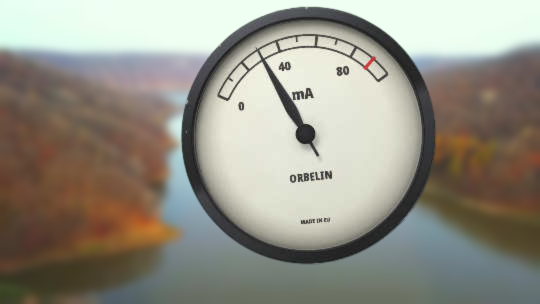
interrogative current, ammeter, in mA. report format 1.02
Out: 30
